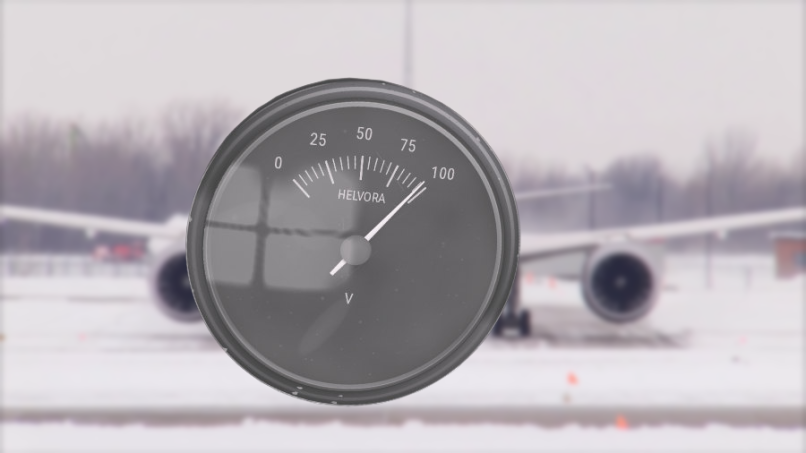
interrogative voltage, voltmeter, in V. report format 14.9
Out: 95
